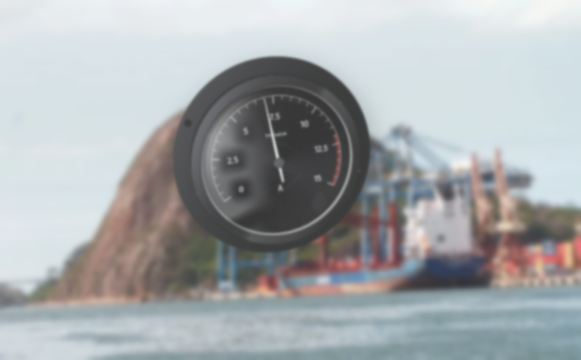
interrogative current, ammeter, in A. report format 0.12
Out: 7
